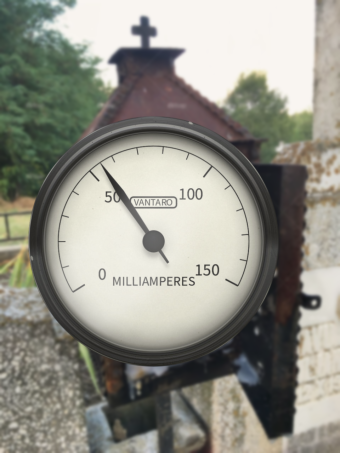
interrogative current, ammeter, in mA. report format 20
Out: 55
